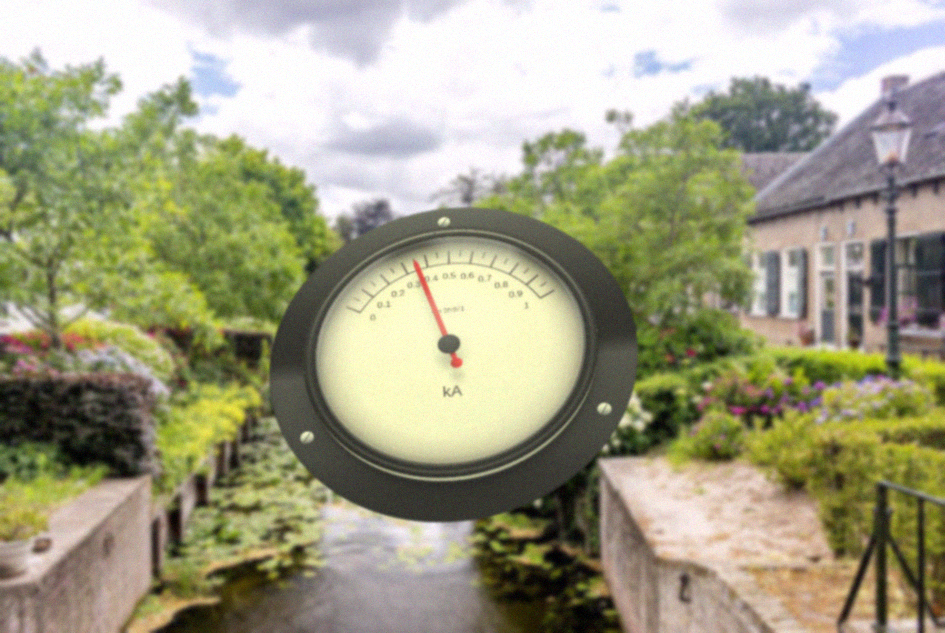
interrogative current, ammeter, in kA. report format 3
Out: 0.35
